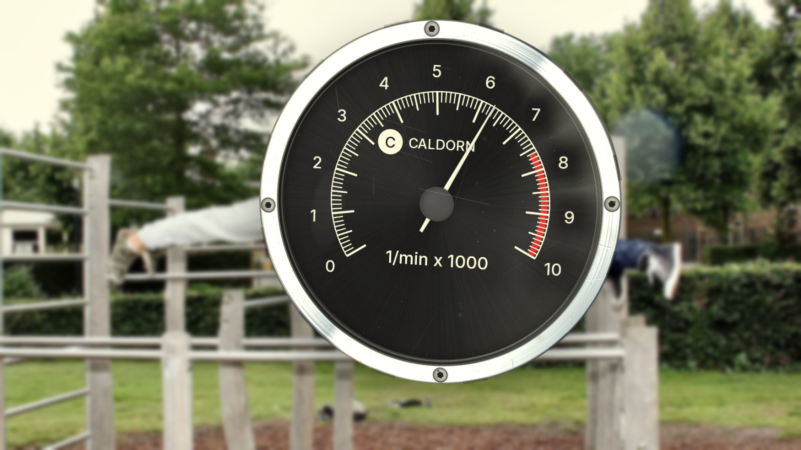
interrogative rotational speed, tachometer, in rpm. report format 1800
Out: 6300
